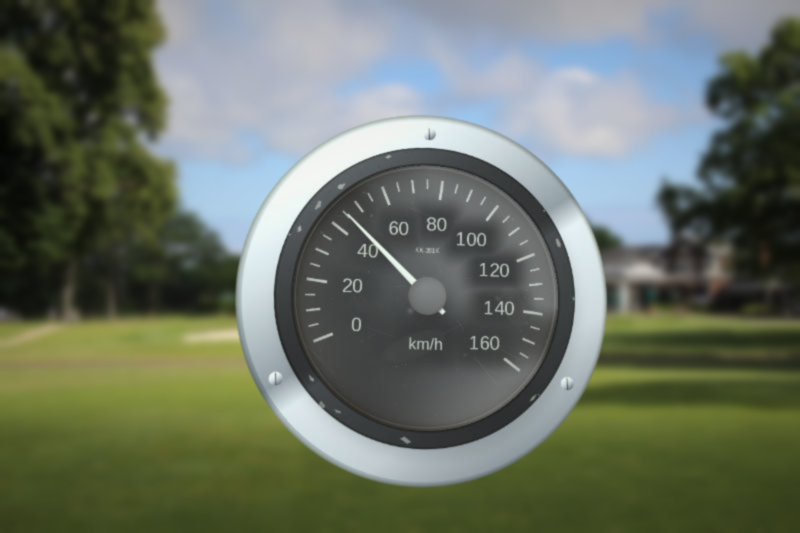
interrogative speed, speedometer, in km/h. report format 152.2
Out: 45
